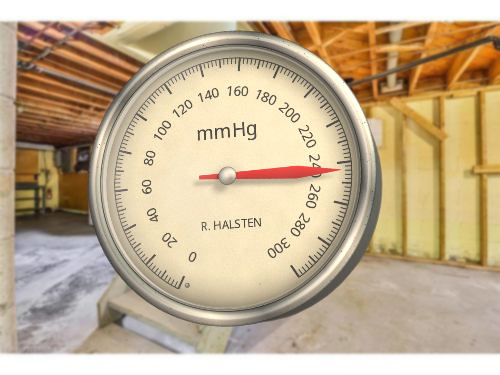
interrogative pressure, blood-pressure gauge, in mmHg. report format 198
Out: 244
